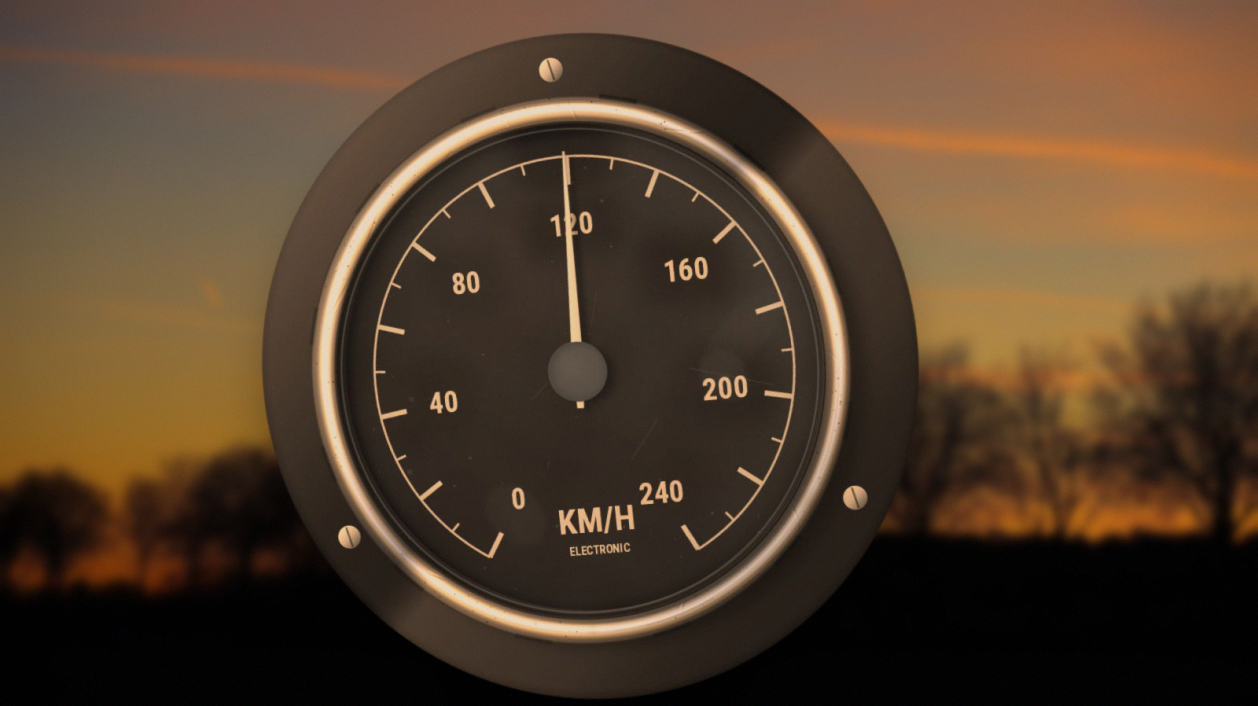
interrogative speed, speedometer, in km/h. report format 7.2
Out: 120
